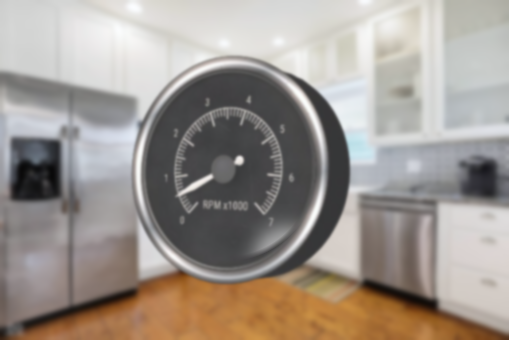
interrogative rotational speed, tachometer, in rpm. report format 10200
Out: 500
